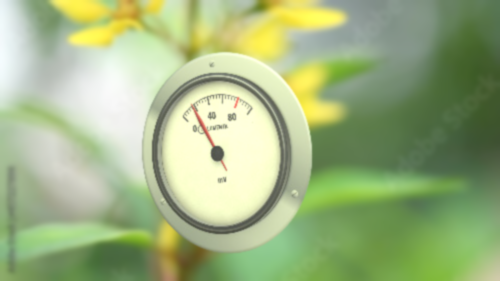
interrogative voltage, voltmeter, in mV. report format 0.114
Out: 20
